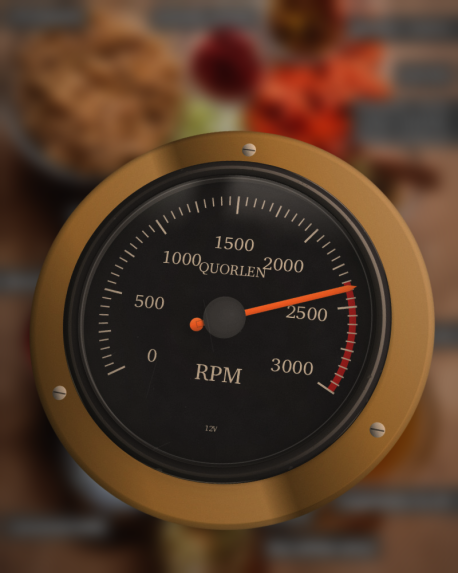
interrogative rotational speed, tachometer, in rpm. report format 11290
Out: 2400
